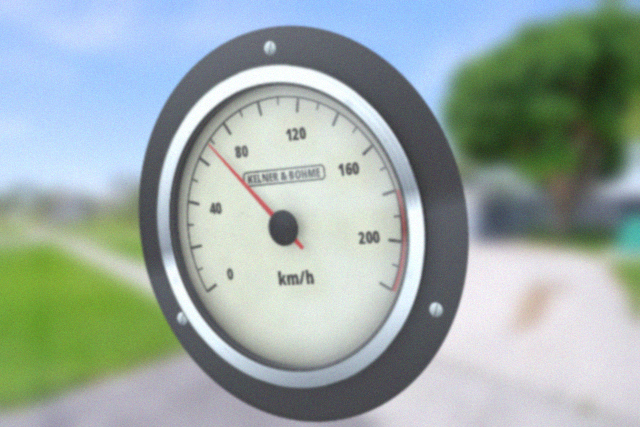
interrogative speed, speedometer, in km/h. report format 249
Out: 70
